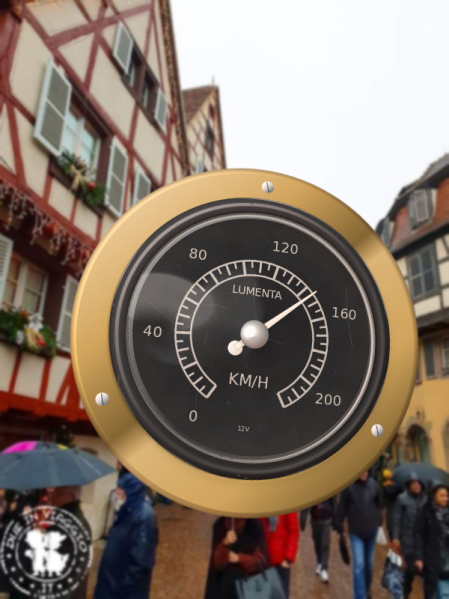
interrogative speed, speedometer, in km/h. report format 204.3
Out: 145
